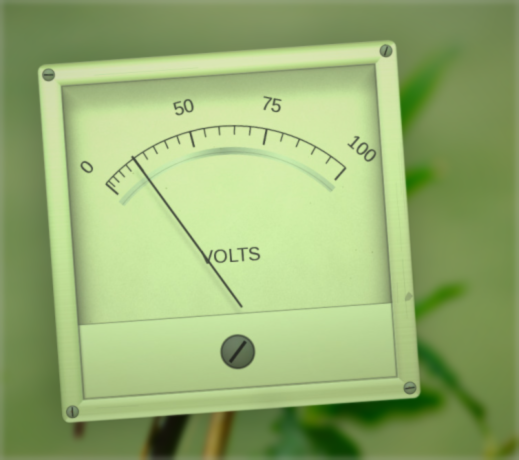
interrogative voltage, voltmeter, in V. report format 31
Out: 25
